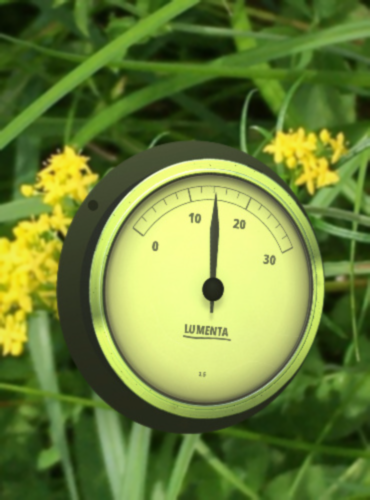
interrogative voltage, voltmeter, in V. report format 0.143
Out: 14
